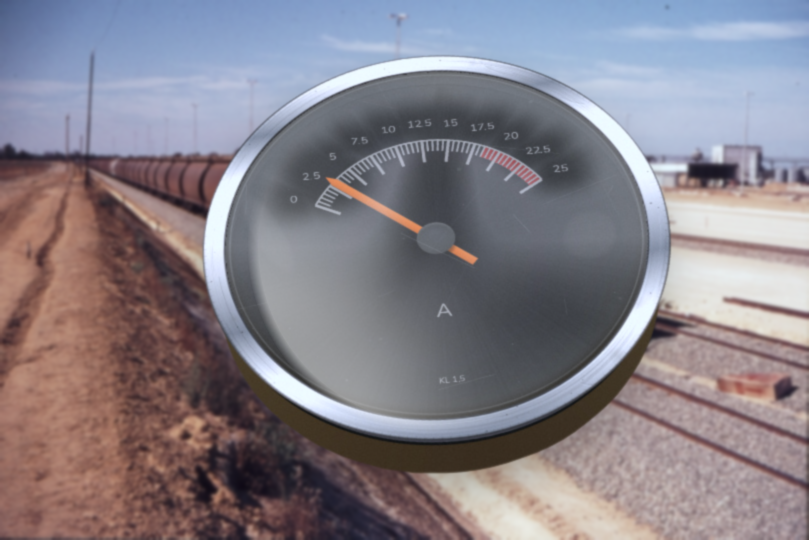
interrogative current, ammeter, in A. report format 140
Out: 2.5
